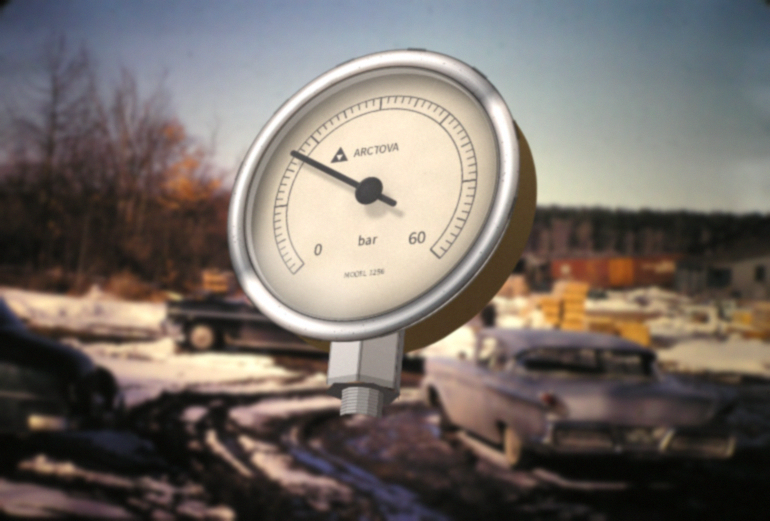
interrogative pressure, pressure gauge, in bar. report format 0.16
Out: 17
